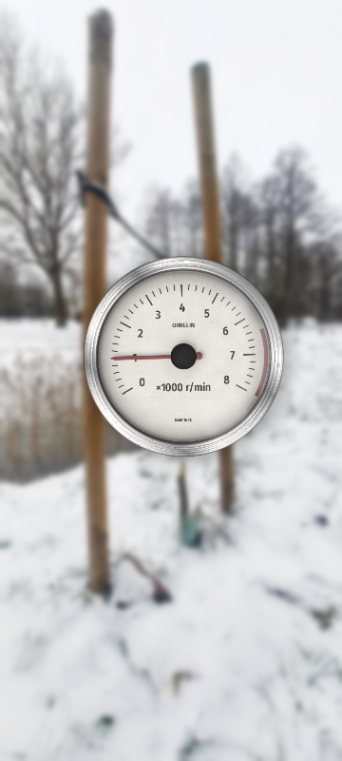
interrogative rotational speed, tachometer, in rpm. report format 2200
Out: 1000
